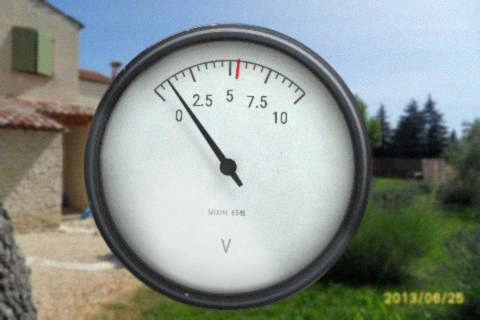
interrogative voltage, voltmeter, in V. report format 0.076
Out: 1
